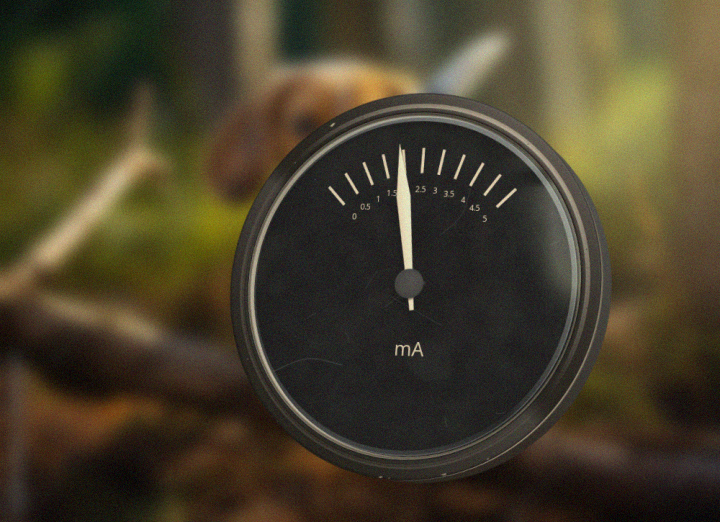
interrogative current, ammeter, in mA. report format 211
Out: 2
